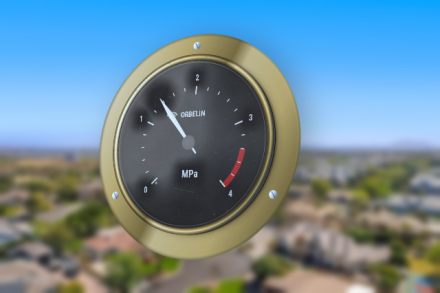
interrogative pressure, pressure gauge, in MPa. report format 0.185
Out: 1.4
